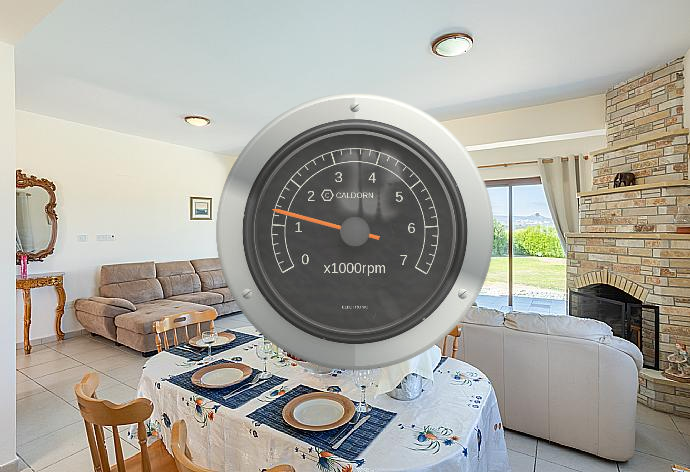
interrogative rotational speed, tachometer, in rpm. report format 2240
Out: 1300
